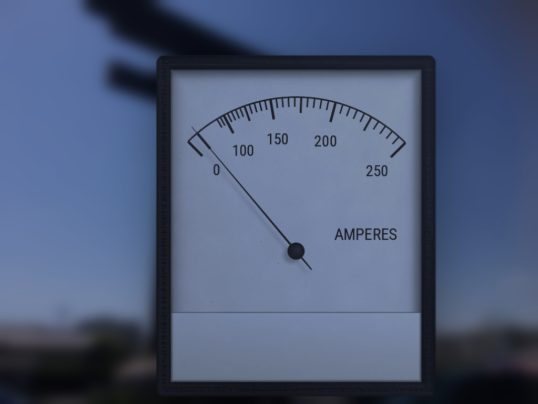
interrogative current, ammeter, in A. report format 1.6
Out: 50
